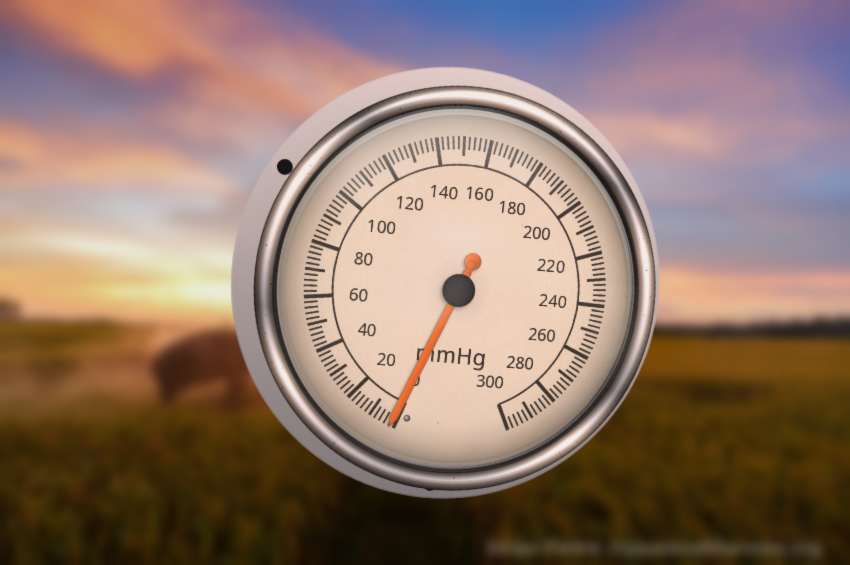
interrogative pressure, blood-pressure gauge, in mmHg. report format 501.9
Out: 2
